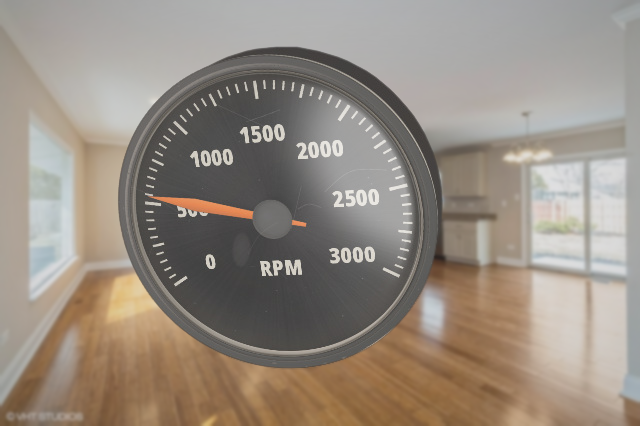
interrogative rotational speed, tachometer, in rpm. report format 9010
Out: 550
